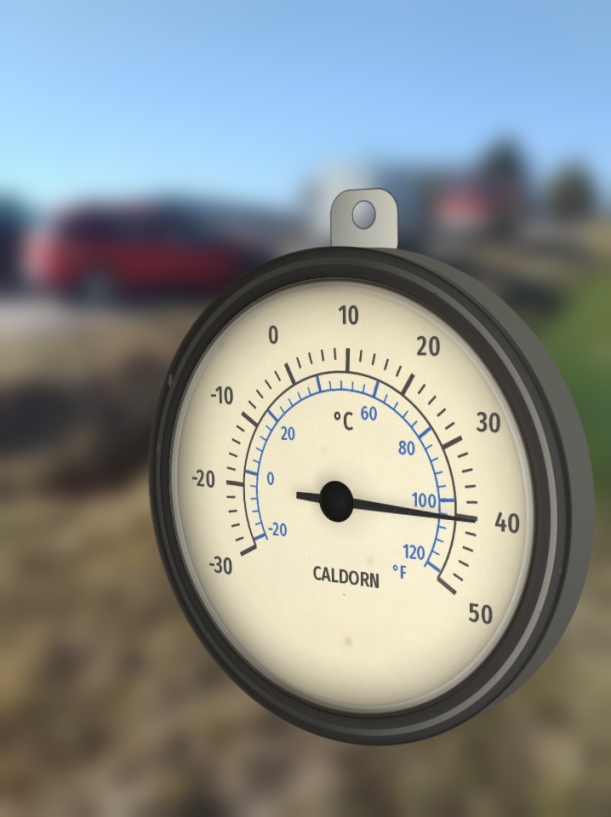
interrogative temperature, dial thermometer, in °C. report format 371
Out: 40
